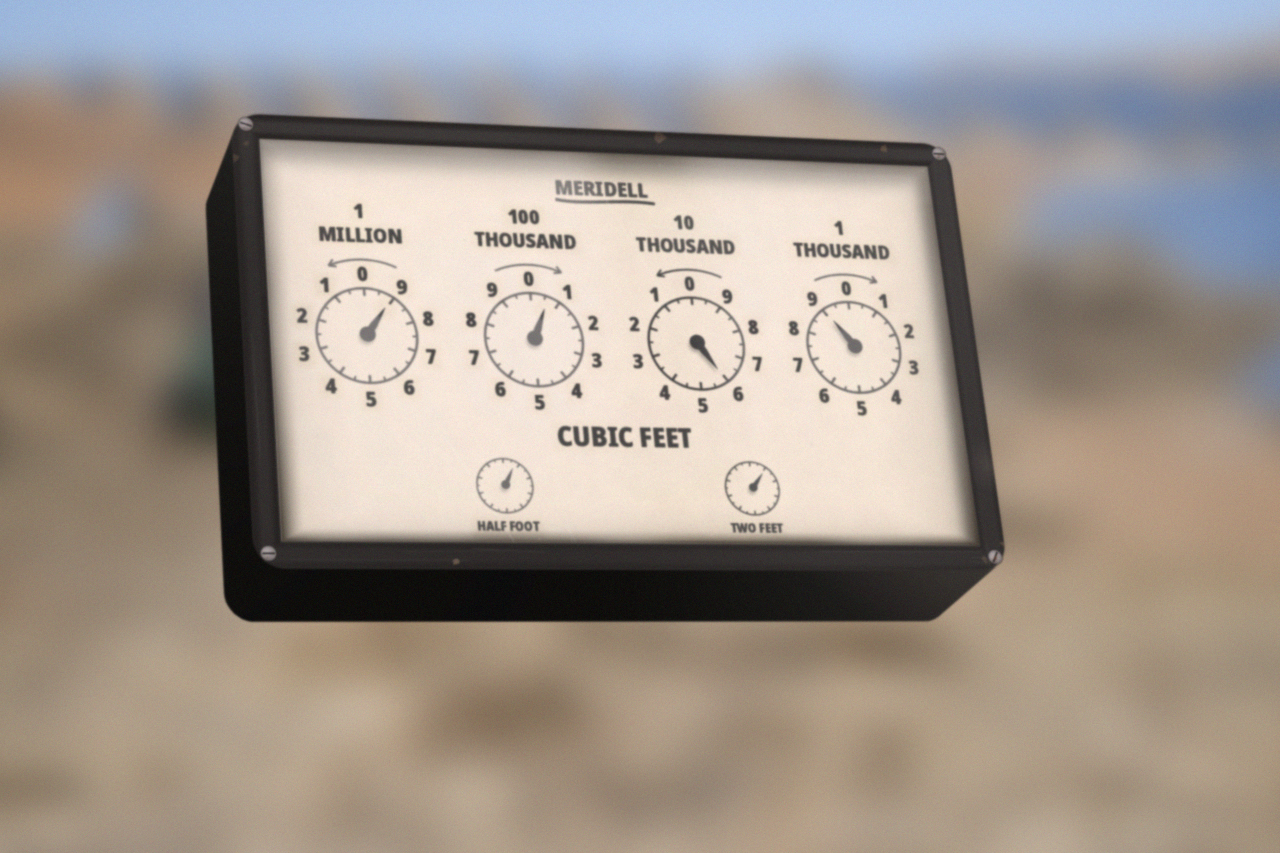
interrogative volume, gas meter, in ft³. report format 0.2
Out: 905900
